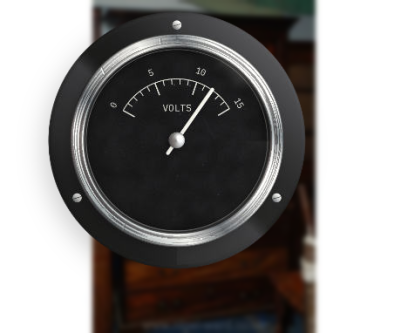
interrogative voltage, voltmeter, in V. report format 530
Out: 12
